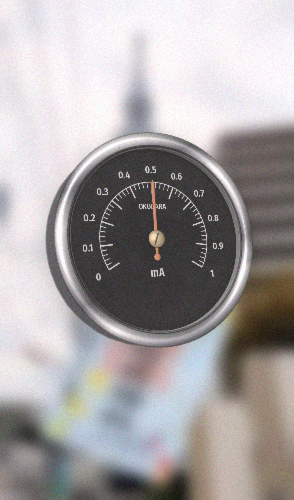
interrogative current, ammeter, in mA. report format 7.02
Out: 0.5
